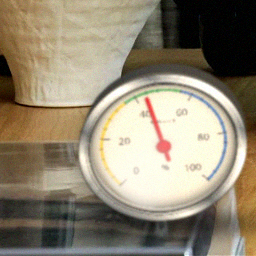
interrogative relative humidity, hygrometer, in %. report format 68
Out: 44
